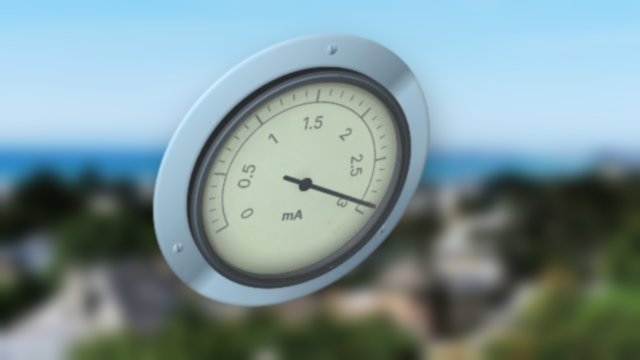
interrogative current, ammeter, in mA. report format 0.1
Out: 2.9
